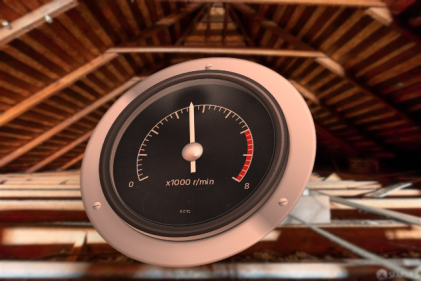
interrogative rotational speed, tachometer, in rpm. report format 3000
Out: 3600
